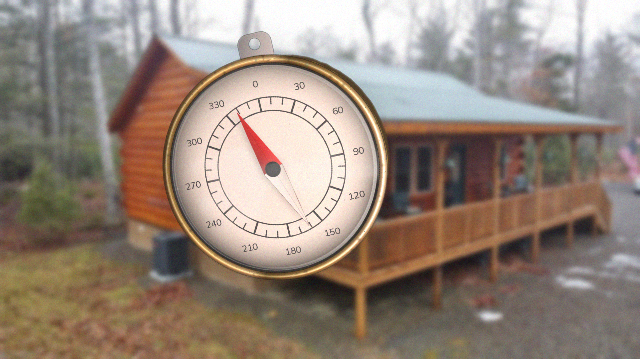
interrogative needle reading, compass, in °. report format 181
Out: 340
